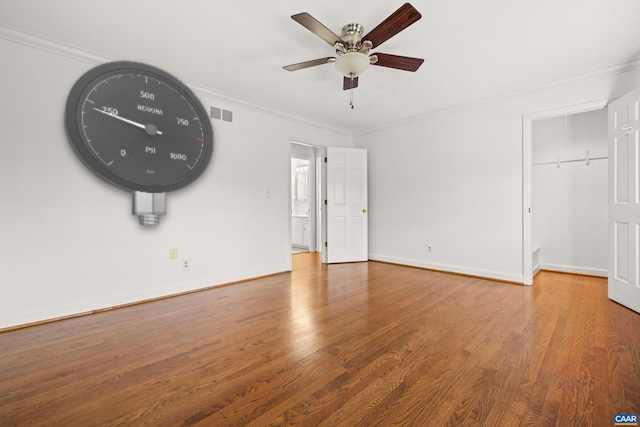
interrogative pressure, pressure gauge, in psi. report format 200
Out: 225
